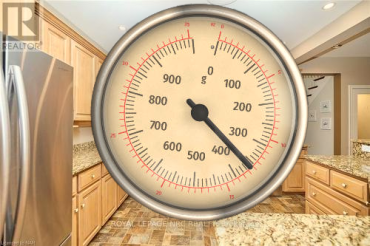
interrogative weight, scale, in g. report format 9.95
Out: 360
